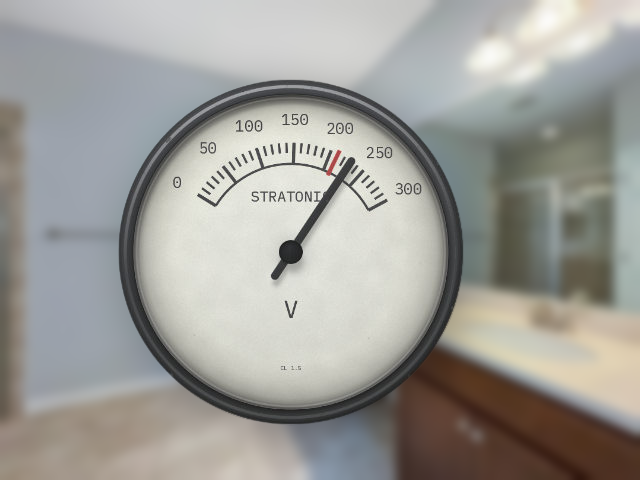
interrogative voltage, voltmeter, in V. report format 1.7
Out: 230
